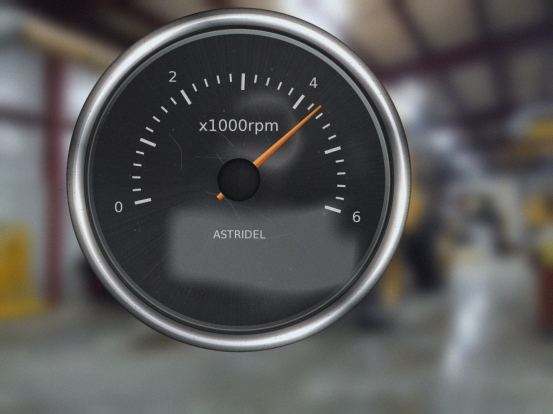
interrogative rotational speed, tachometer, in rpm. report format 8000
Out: 4300
